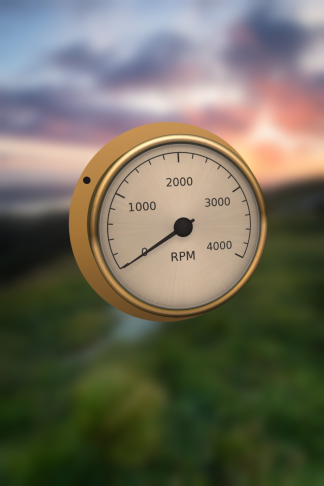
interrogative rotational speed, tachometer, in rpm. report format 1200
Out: 0
